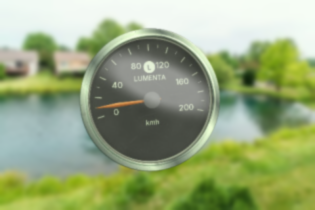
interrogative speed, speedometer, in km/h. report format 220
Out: 10
